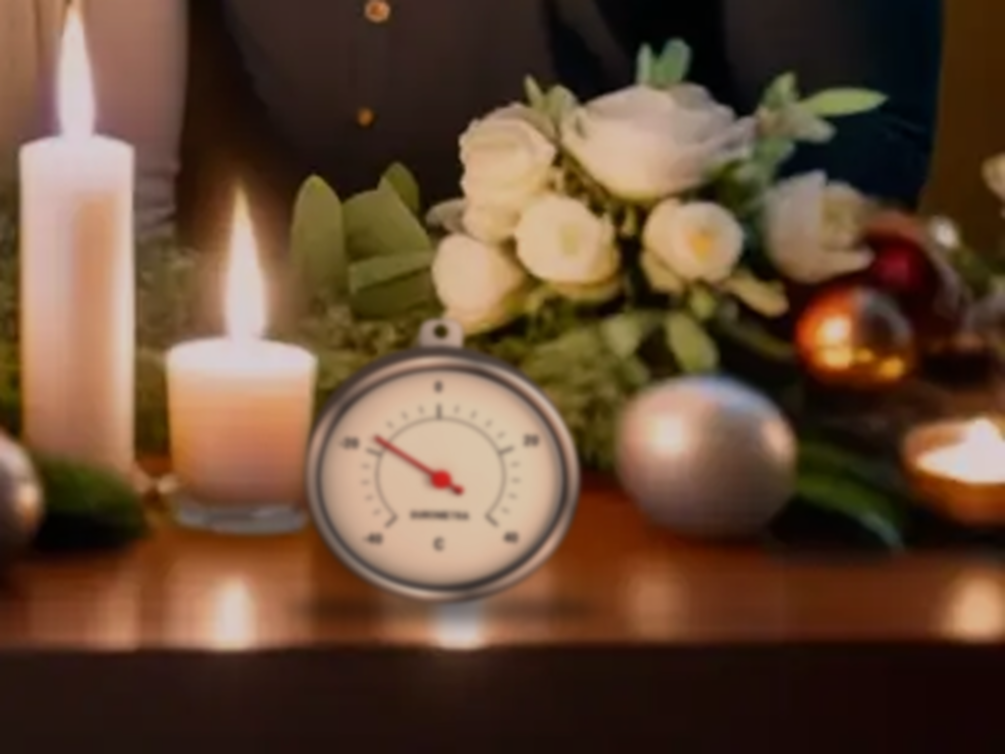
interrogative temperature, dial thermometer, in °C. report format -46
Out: -16
